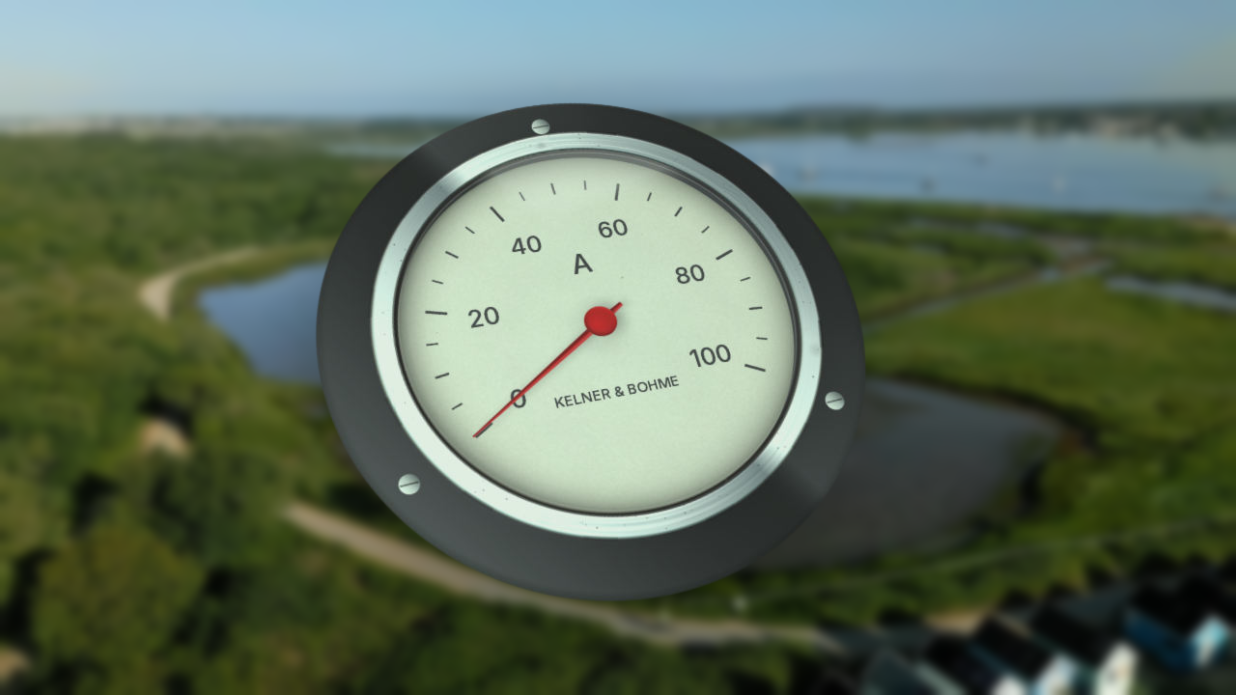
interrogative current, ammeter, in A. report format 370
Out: 0
